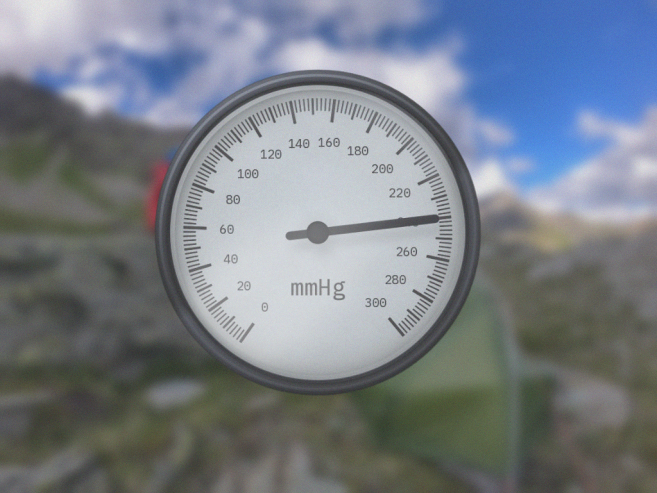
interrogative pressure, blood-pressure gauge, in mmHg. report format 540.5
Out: 240
